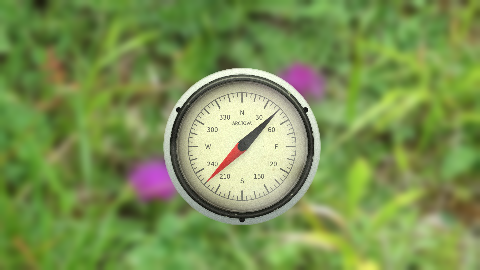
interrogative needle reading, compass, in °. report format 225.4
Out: 225
